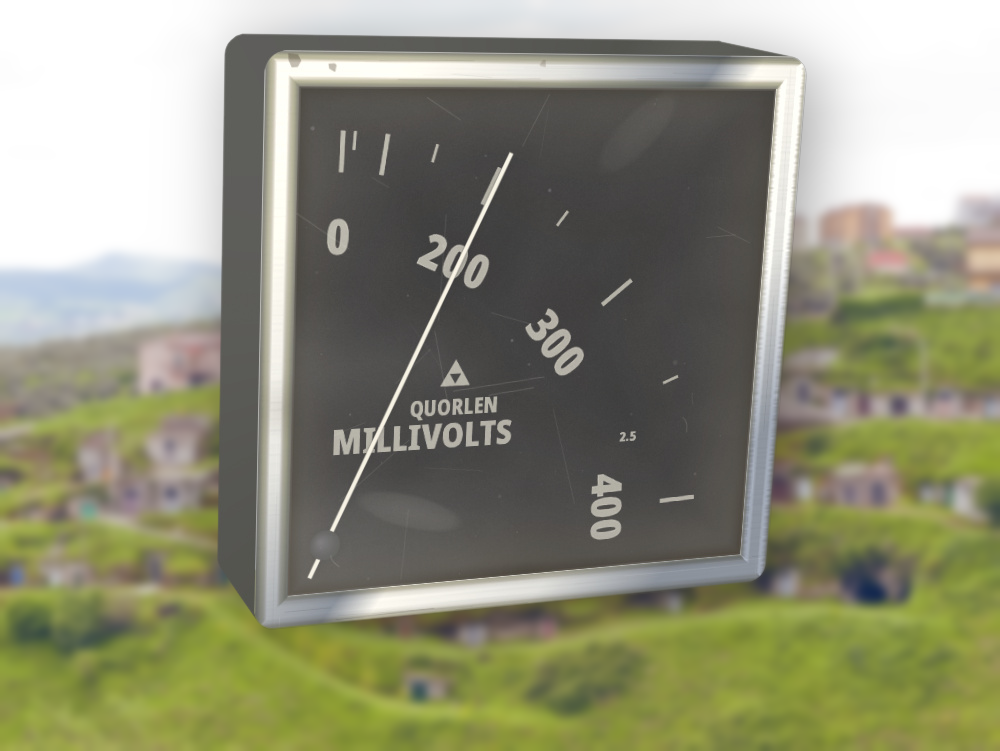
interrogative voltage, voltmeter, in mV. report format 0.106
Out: 200
